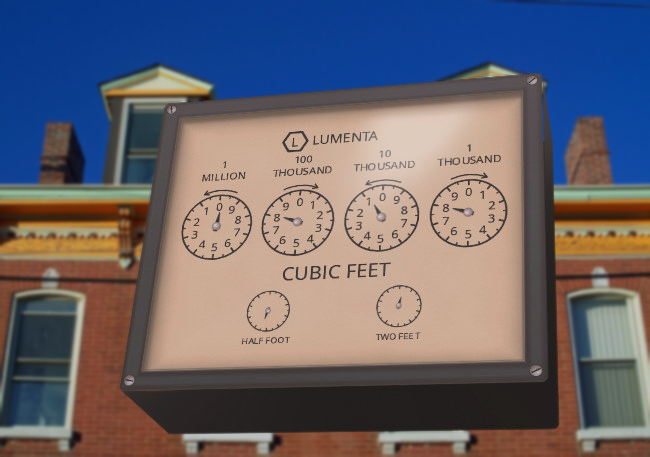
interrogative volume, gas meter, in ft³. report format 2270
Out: 980800
